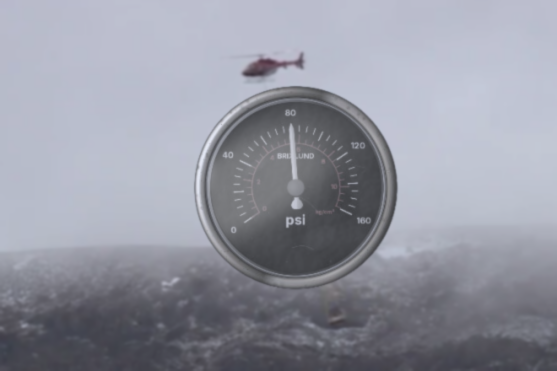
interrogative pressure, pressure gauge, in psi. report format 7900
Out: 80
